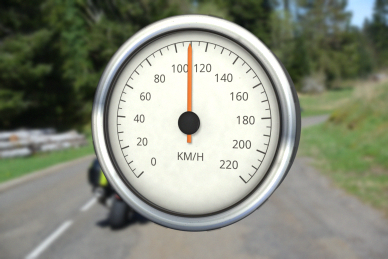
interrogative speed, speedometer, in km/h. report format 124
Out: 110
